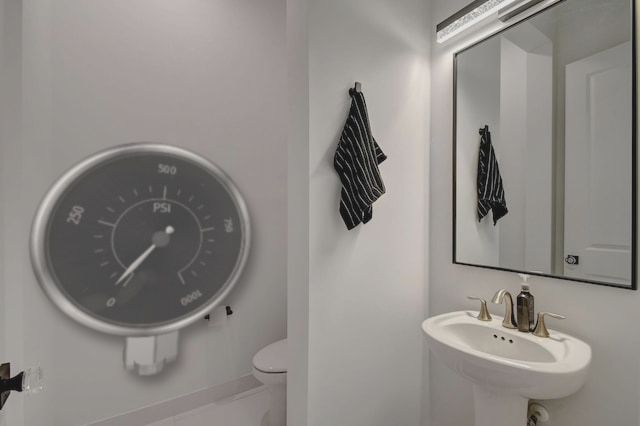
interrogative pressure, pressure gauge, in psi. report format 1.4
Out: 25
